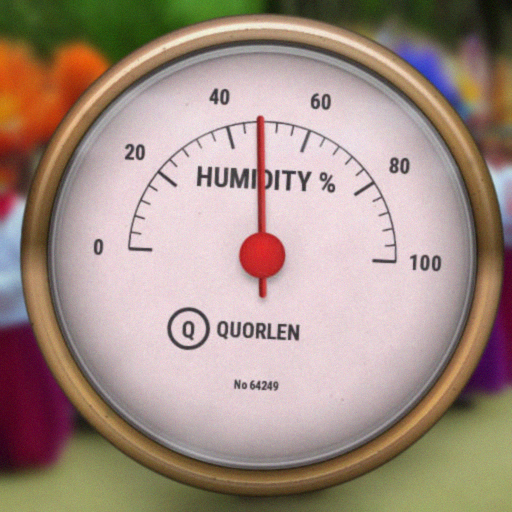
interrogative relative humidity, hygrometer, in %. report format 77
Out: 48
